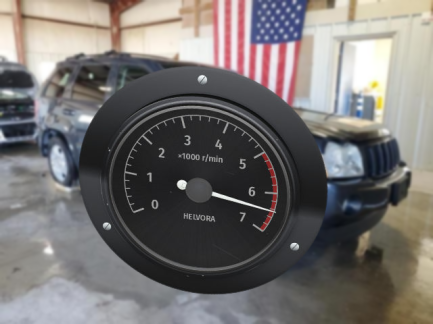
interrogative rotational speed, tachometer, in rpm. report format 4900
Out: 6400
